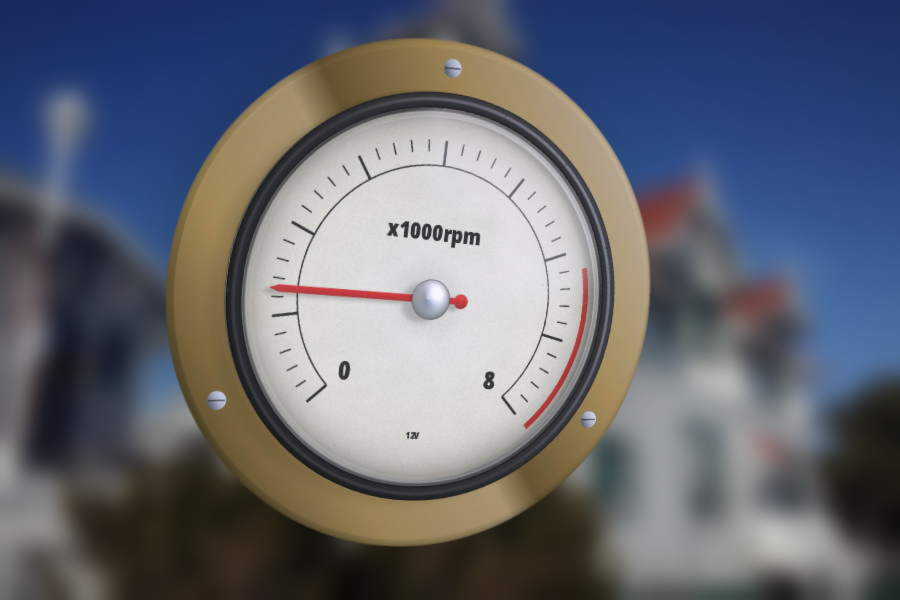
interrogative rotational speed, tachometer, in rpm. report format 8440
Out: 1300
